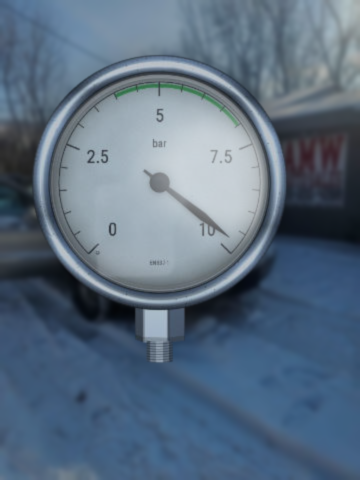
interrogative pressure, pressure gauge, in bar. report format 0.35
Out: 9.75
